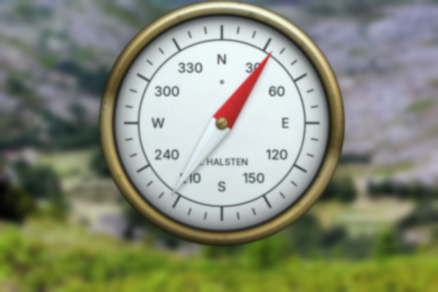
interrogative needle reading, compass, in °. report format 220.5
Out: 35
